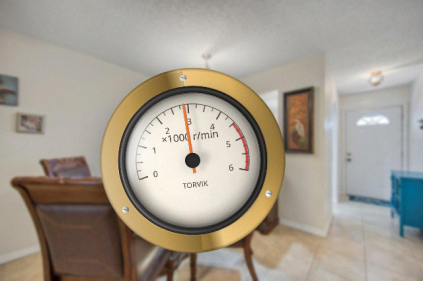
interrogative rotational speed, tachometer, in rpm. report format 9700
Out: 2875
